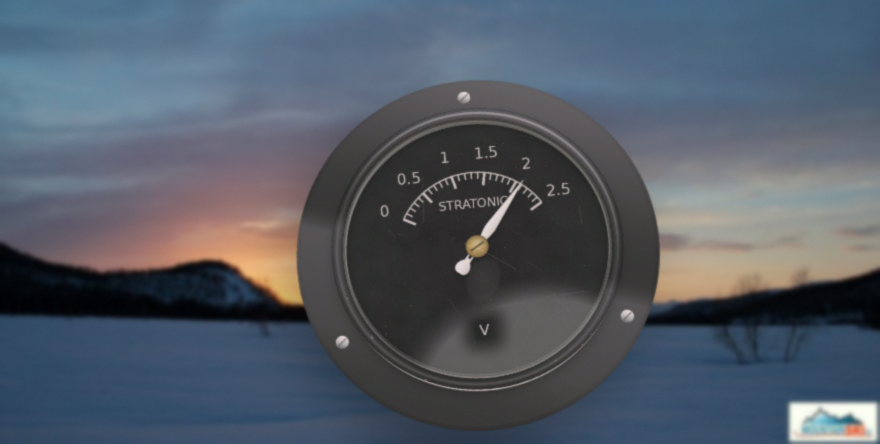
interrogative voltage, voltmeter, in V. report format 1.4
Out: 2.1
